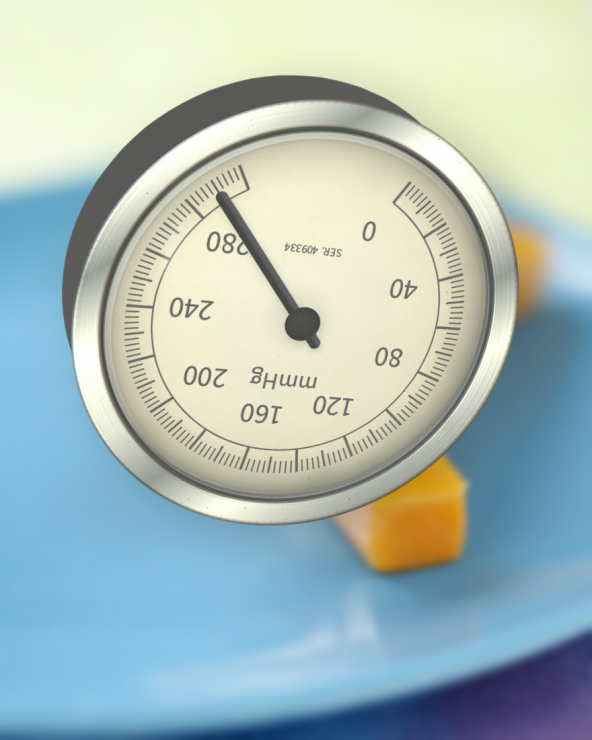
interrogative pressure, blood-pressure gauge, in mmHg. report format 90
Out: 290
